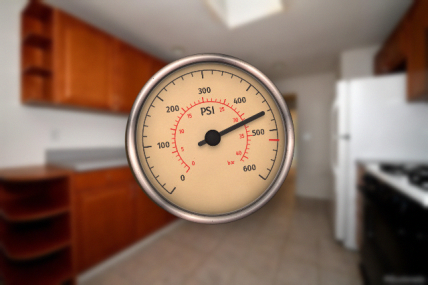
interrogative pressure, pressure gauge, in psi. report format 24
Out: 460
